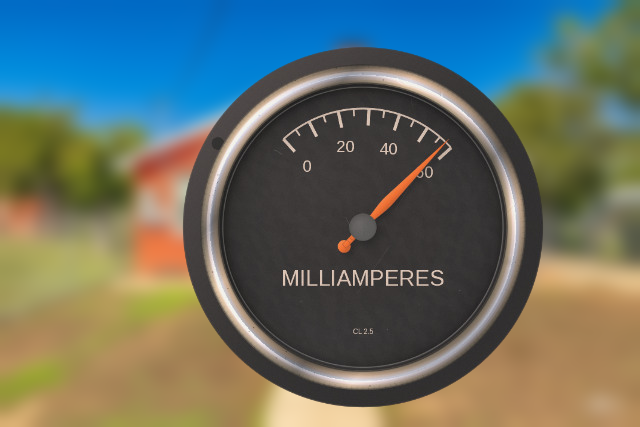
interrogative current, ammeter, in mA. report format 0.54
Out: 57.5
